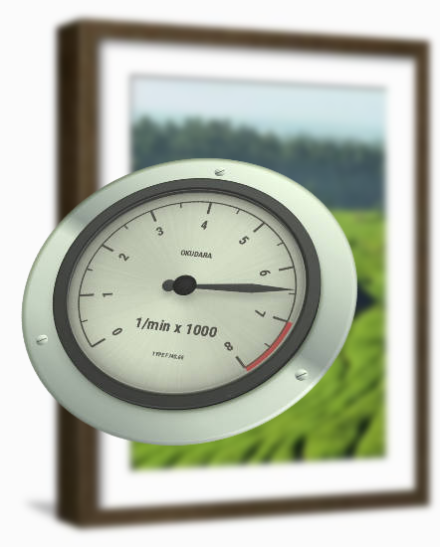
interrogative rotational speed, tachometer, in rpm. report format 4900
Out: 6500
